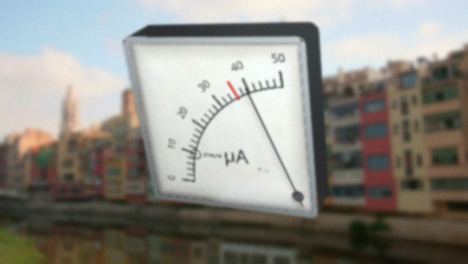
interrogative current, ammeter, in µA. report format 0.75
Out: 40
